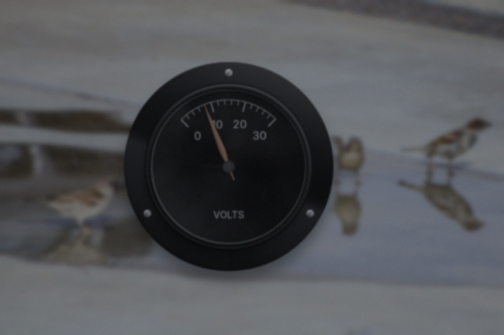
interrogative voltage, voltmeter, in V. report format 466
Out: 8
